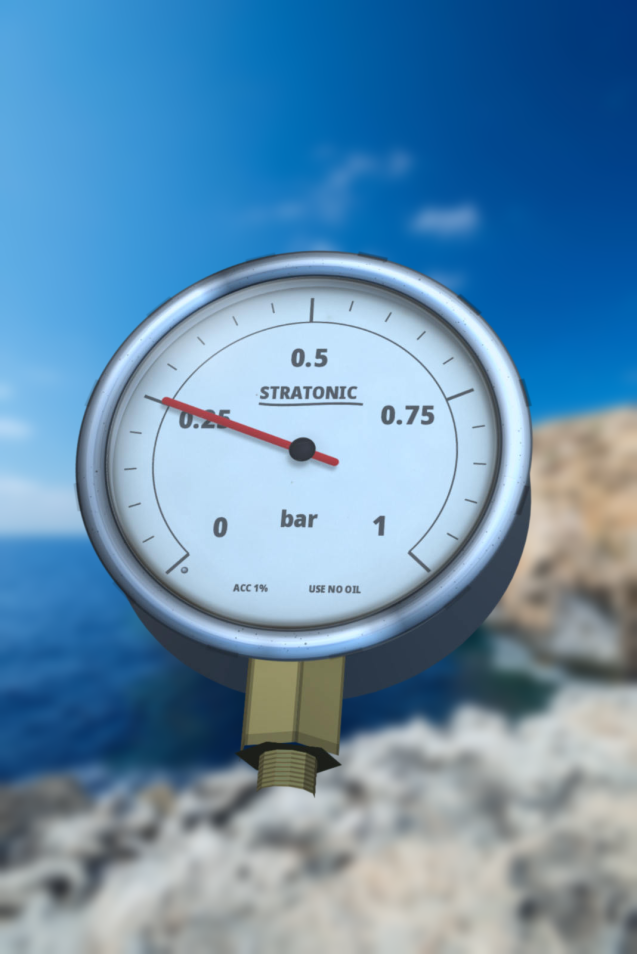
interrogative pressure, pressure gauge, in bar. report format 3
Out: 0.25
